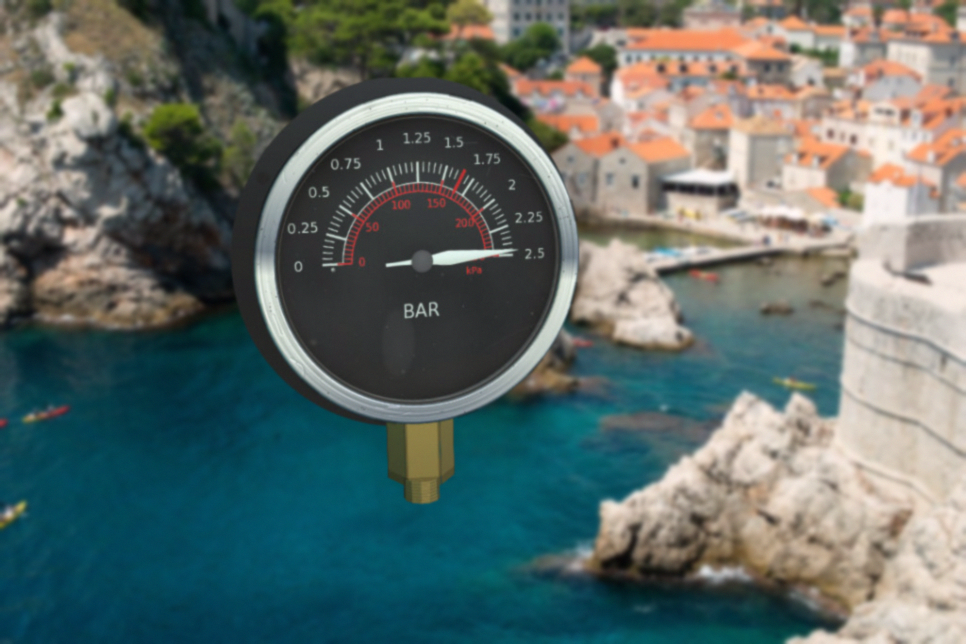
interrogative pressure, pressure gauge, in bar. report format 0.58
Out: 2.45
